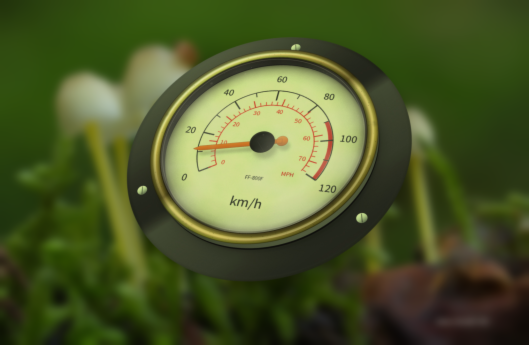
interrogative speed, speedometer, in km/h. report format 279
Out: 10
